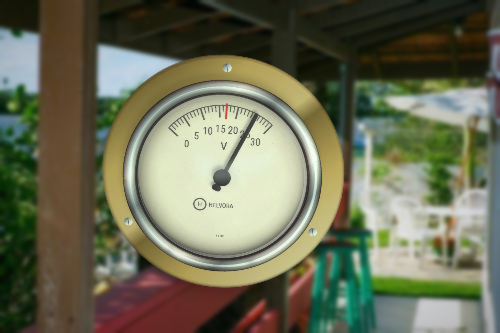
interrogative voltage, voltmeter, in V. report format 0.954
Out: 25
